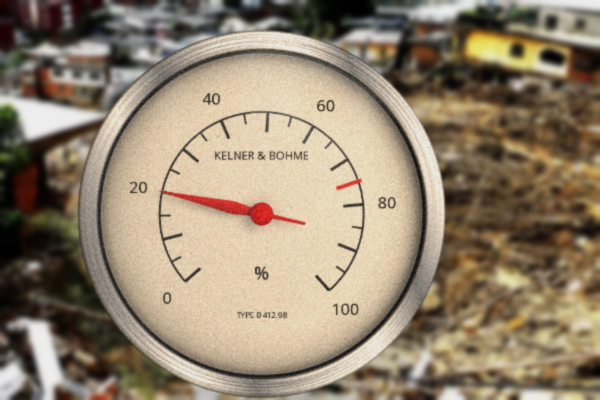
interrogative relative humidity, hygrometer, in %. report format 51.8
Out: 20
